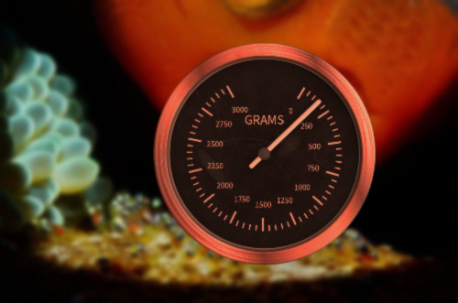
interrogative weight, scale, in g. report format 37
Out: 150
